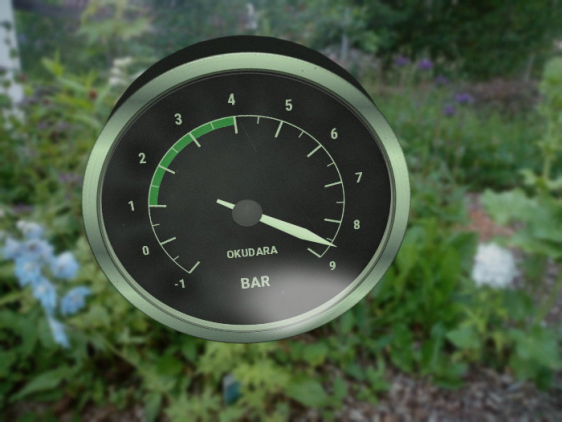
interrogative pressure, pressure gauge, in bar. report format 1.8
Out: 8.5
